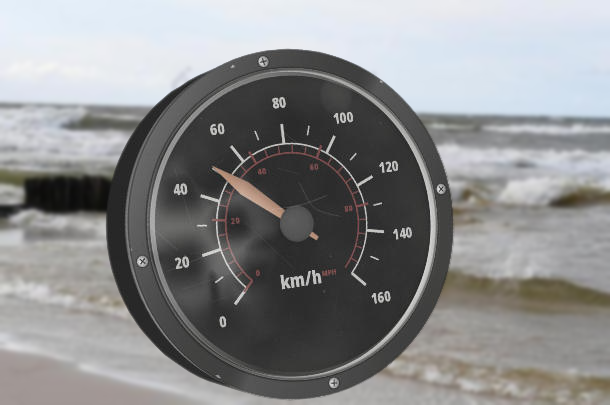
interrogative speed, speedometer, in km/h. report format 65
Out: 50
